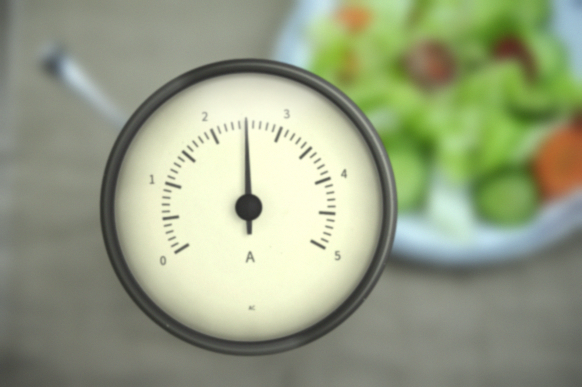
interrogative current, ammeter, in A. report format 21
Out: 2.5
